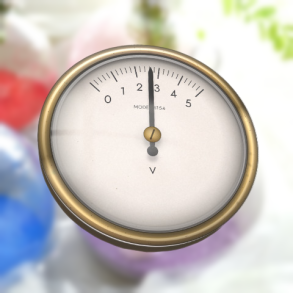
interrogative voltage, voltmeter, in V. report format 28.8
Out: 2.6
